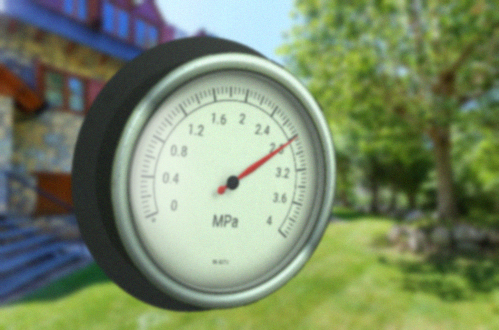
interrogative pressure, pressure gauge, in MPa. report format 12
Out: 2.8
